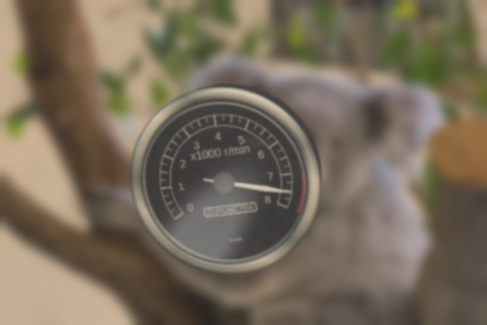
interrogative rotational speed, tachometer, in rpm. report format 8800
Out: 7500
